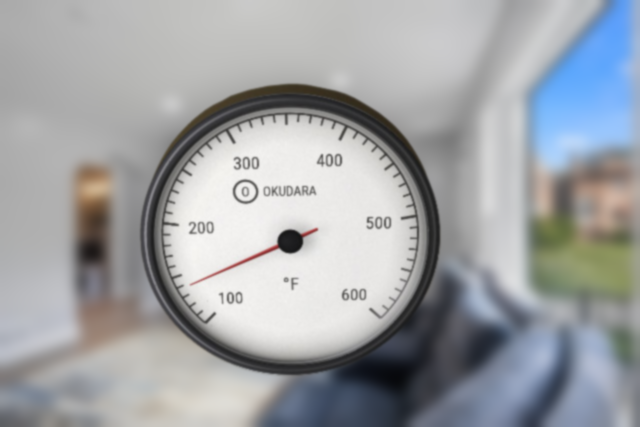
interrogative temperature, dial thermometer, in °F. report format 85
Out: 140
